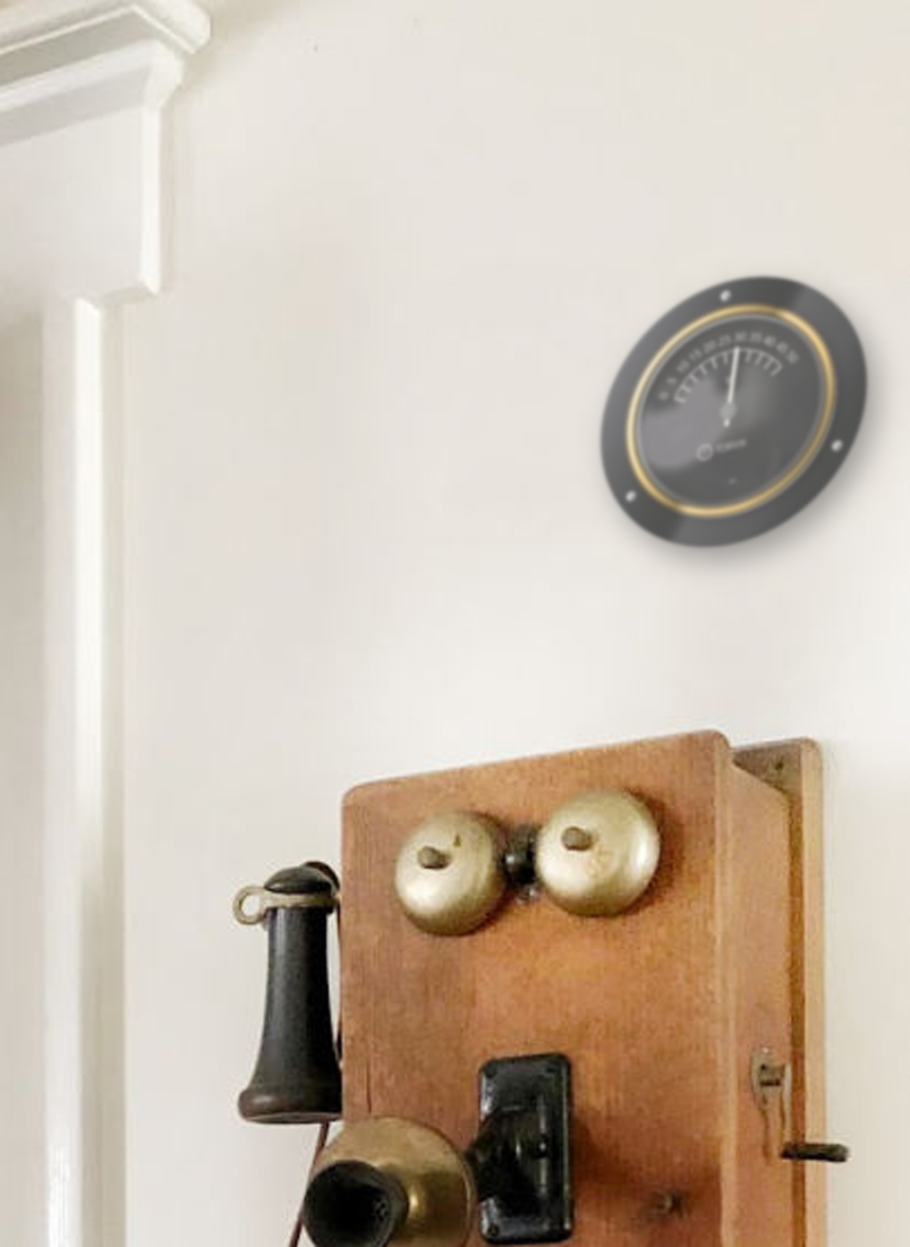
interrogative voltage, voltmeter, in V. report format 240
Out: 30
